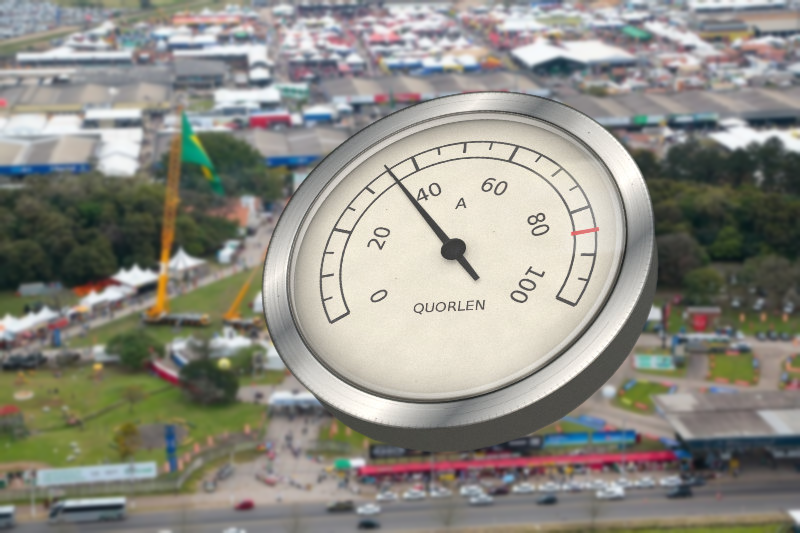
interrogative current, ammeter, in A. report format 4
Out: 35
